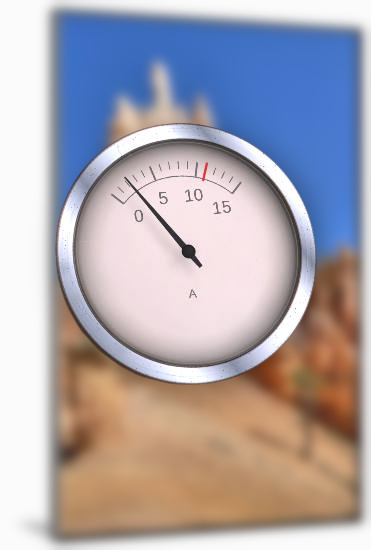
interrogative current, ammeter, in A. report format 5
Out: 2
